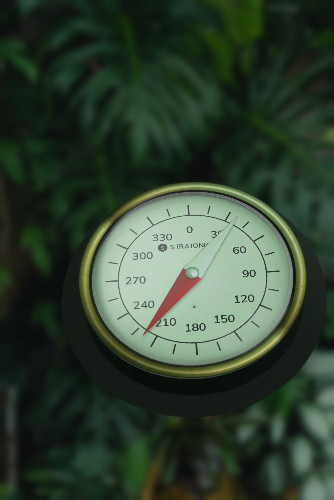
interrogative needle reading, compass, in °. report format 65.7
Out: 217.5
